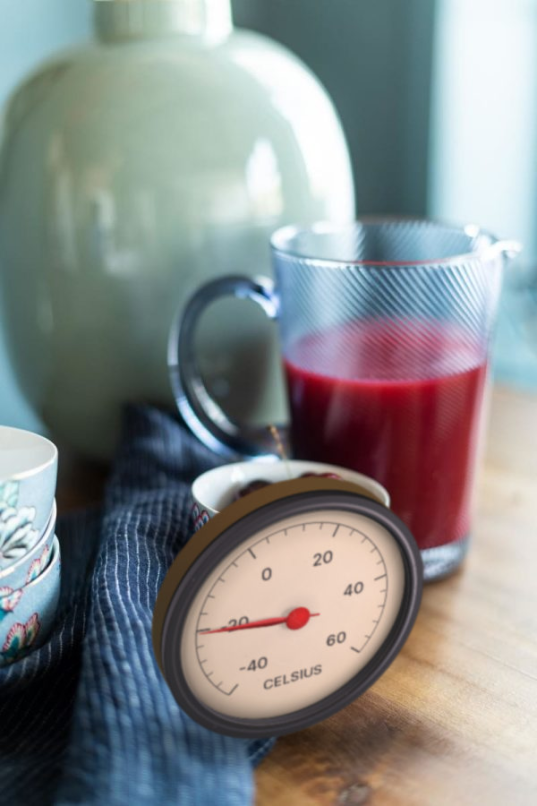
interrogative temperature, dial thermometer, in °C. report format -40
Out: -20
